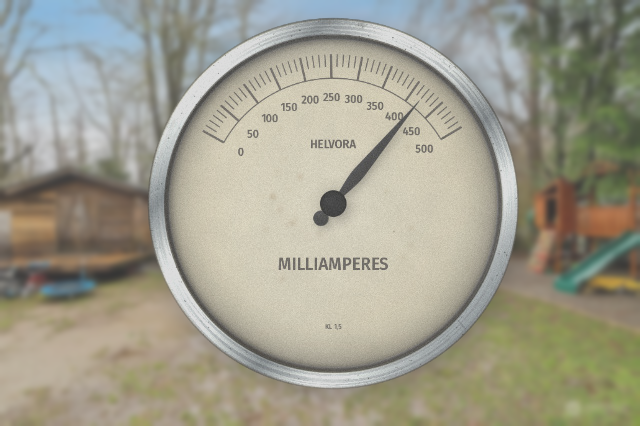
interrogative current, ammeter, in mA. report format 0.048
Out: 420
